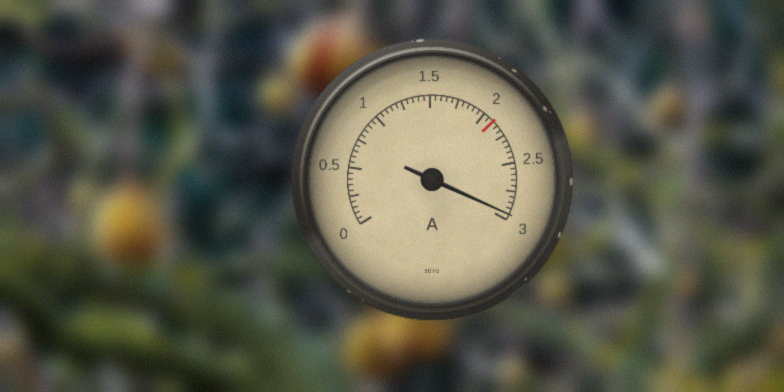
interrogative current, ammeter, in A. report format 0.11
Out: 2.95
